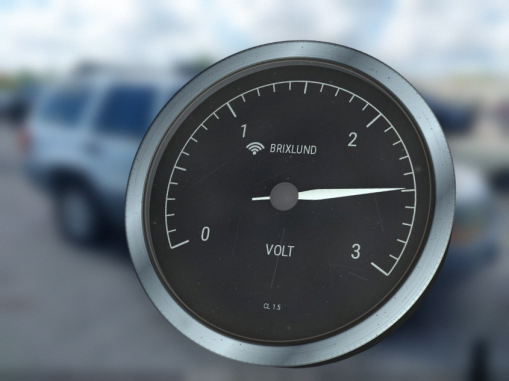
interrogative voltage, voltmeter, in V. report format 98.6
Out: 2.5
